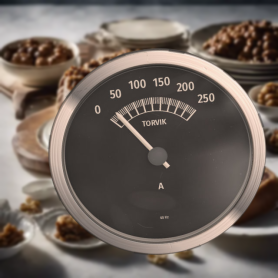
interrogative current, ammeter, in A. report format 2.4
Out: 25
